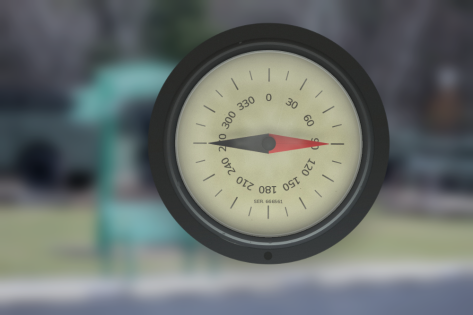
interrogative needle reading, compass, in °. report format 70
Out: 90
